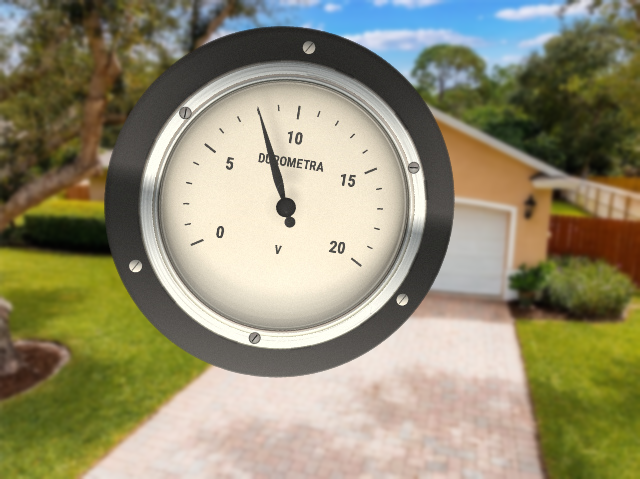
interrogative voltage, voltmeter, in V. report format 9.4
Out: 8
